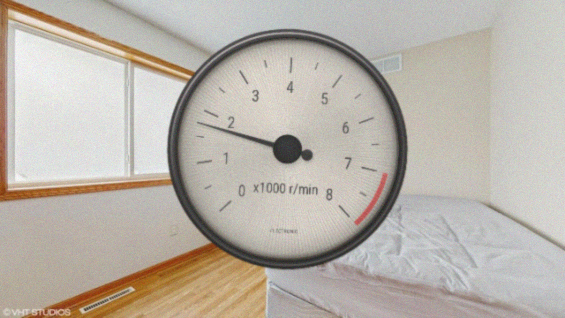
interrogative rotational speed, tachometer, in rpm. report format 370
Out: 1750
